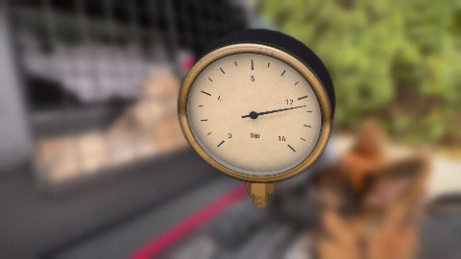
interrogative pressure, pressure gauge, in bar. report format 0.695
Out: 12.5
